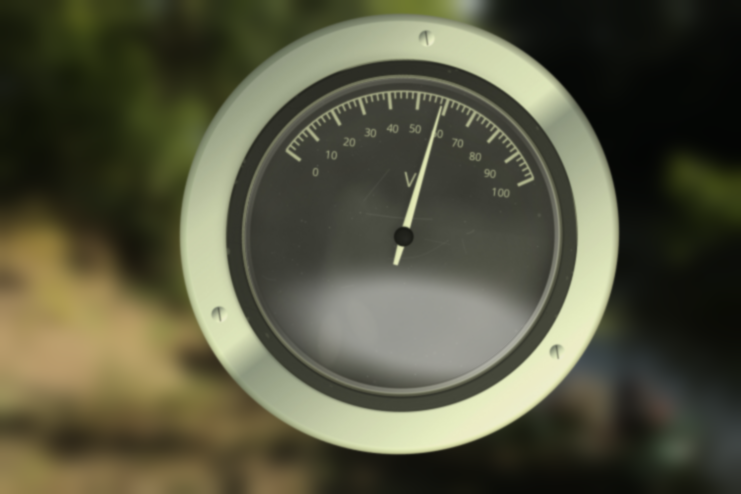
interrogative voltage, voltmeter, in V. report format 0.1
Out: 58
